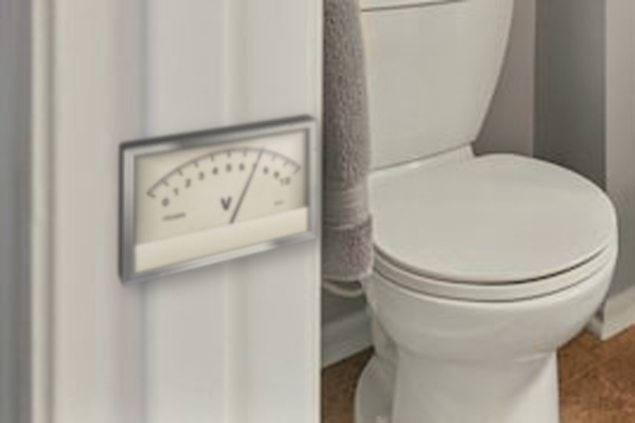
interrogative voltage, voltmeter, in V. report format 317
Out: 7
